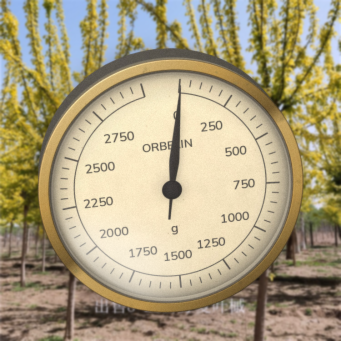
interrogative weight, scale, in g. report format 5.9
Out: 0
